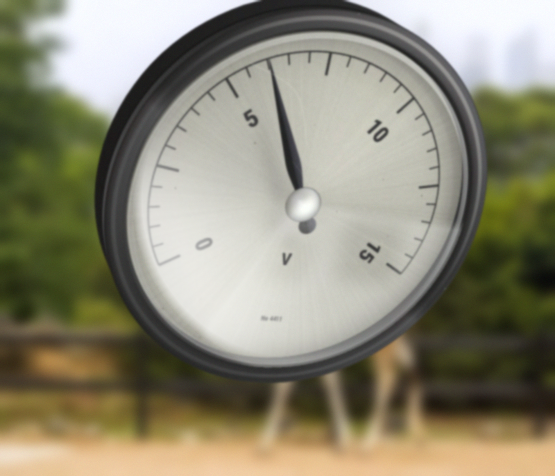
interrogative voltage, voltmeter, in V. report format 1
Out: 6
